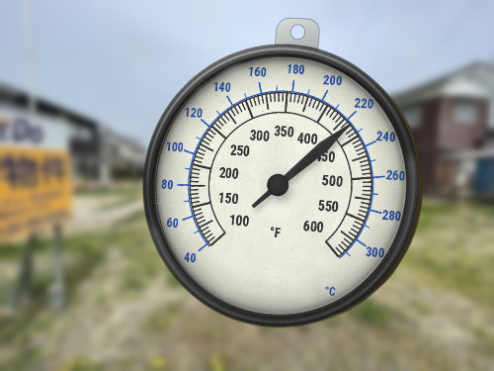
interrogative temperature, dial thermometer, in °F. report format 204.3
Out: 435
